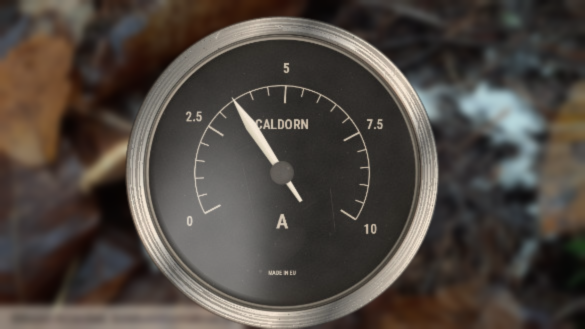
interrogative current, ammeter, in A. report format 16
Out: 3.5
